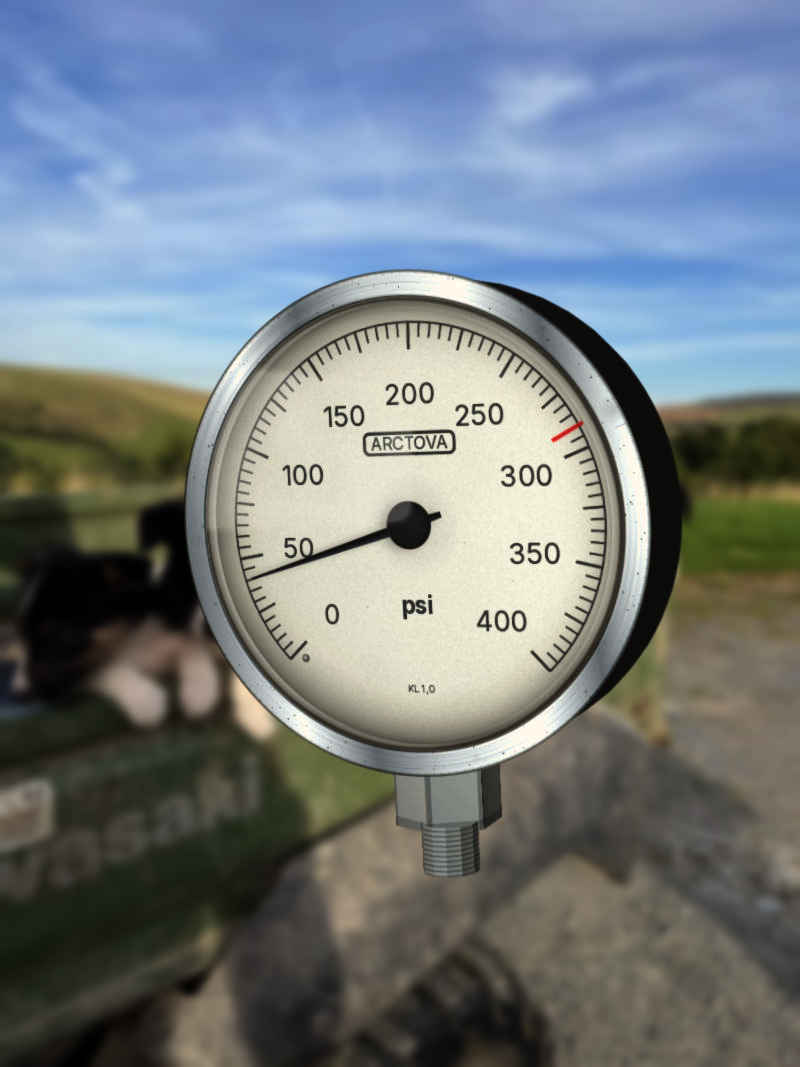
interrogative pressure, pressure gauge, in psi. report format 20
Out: 40
